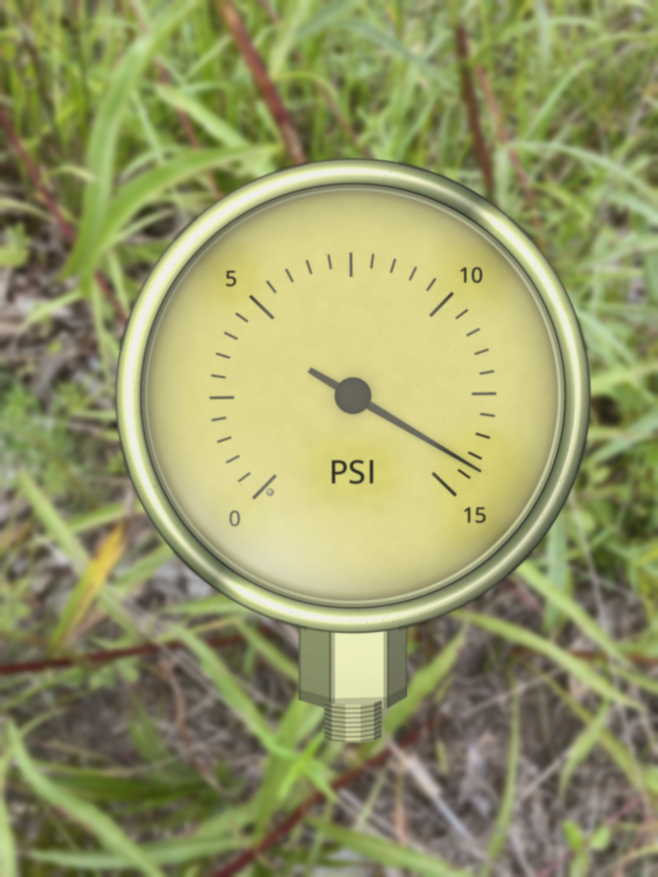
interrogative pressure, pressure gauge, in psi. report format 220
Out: 14.25
